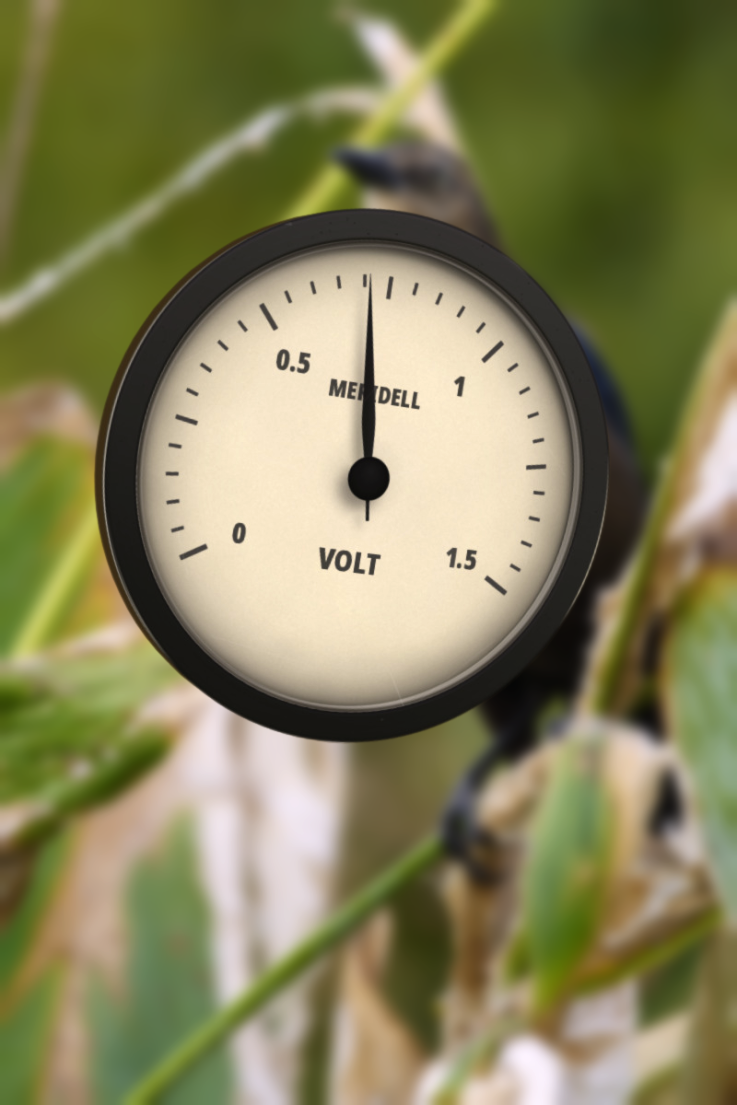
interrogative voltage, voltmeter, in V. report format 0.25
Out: 0.7
